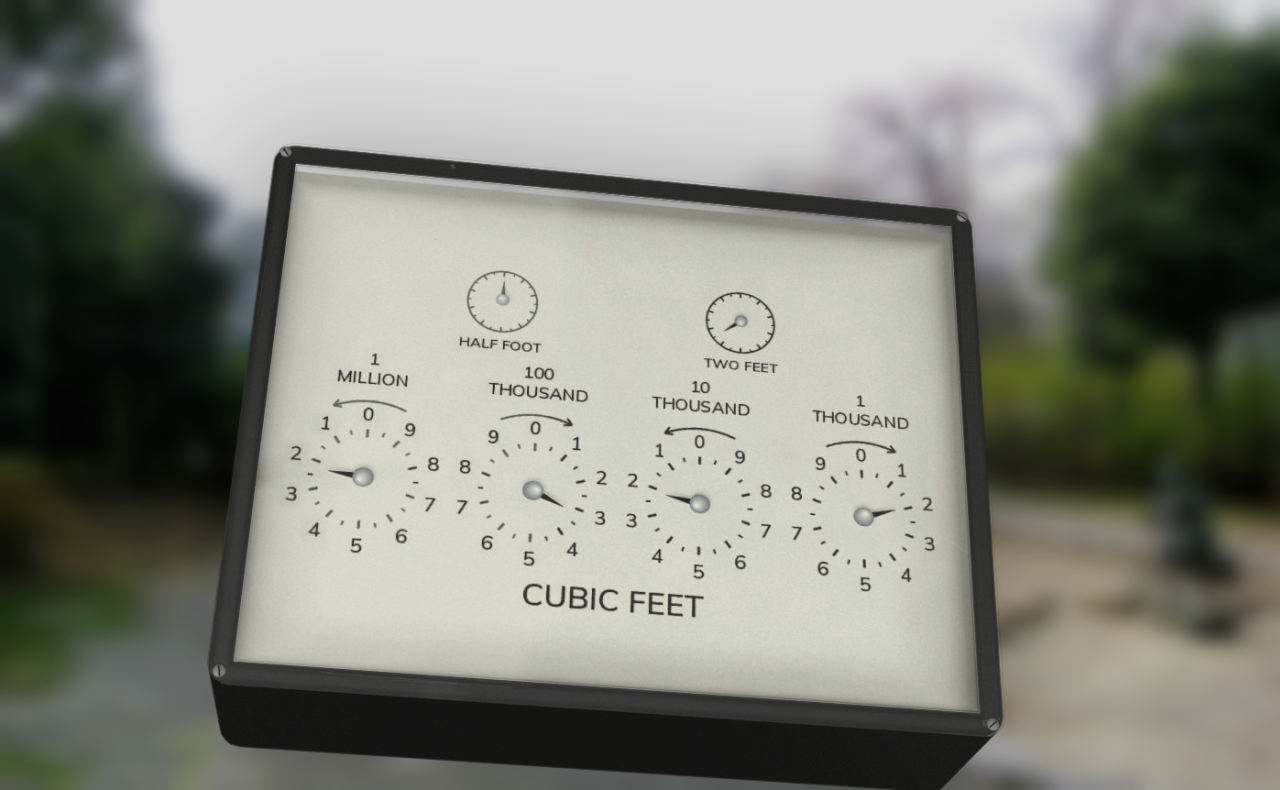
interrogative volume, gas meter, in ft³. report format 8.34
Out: 232200
